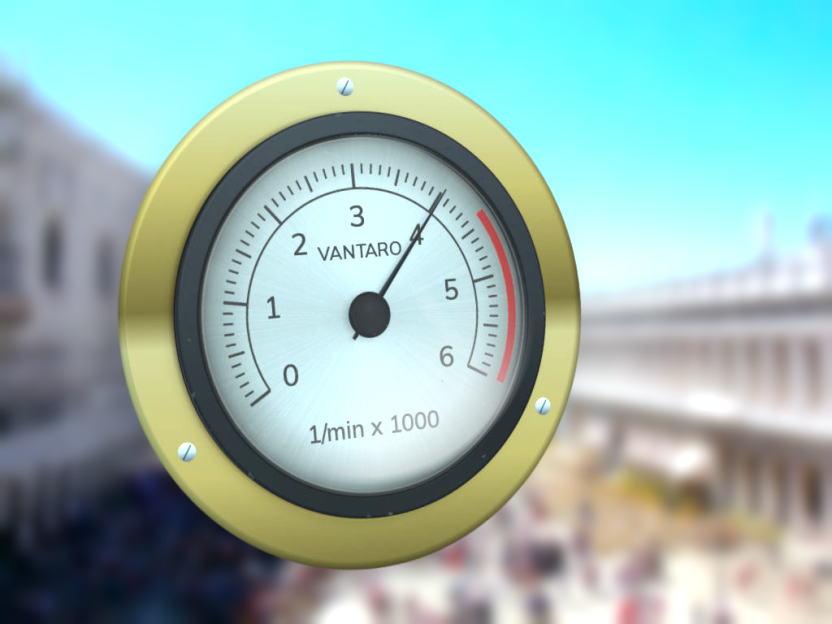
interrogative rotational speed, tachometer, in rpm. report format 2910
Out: 4000
